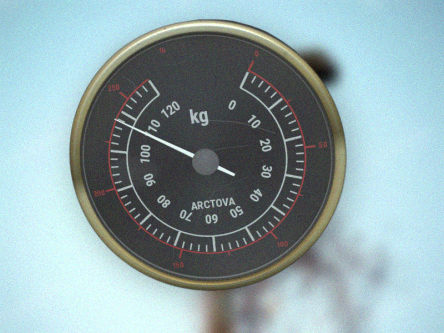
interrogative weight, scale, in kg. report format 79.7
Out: 108
